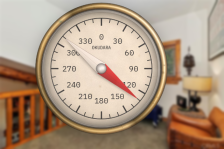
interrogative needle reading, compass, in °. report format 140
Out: 130
